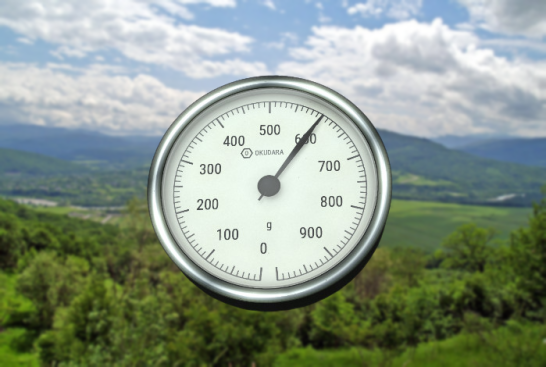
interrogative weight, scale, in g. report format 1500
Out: 600
